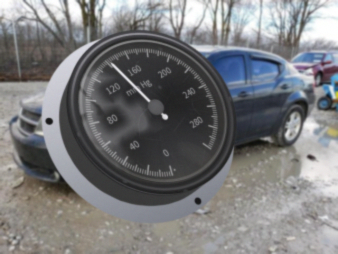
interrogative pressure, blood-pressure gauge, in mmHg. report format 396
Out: 140
